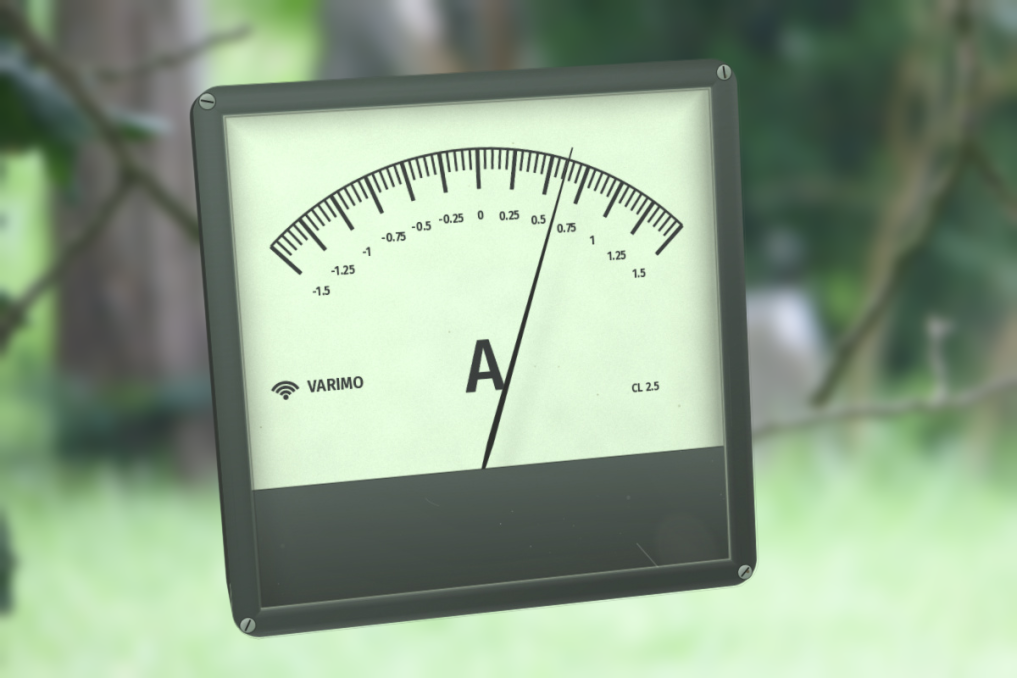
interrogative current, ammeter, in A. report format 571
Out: 0.6
